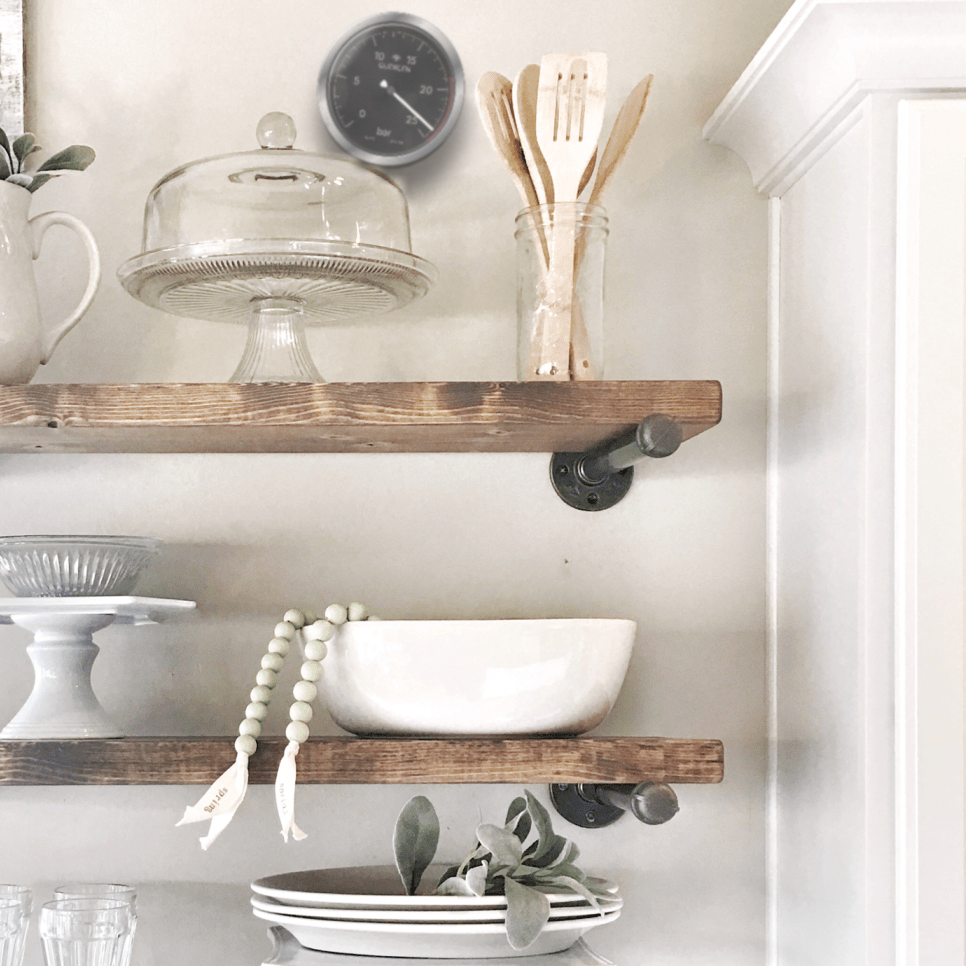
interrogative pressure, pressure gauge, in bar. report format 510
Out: 24
